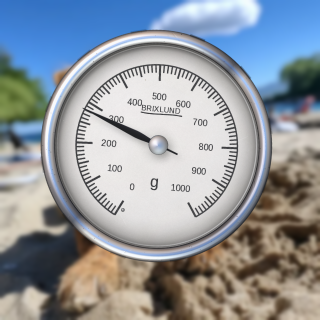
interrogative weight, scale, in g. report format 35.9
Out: 280
